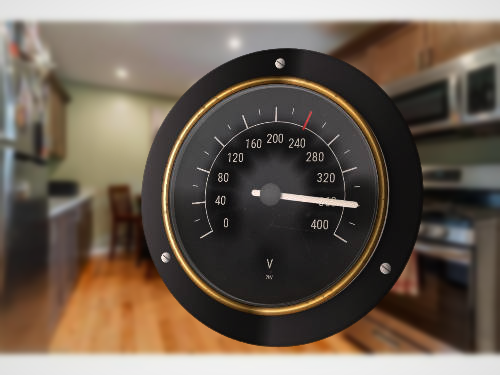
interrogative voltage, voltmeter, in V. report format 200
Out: 360
